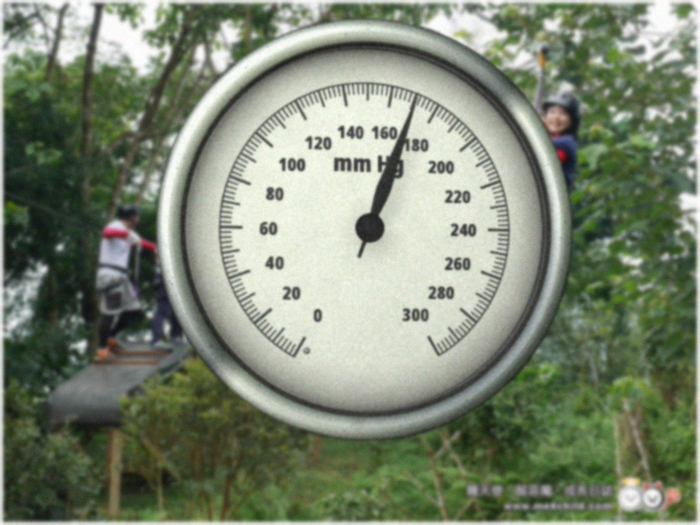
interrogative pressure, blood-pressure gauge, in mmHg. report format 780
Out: 170
